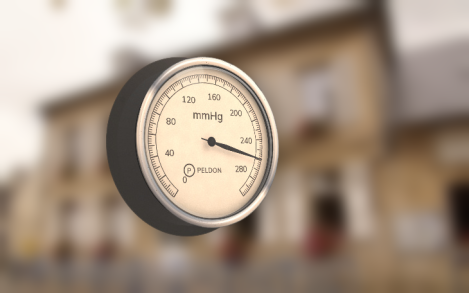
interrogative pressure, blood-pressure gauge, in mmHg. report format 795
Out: 260
